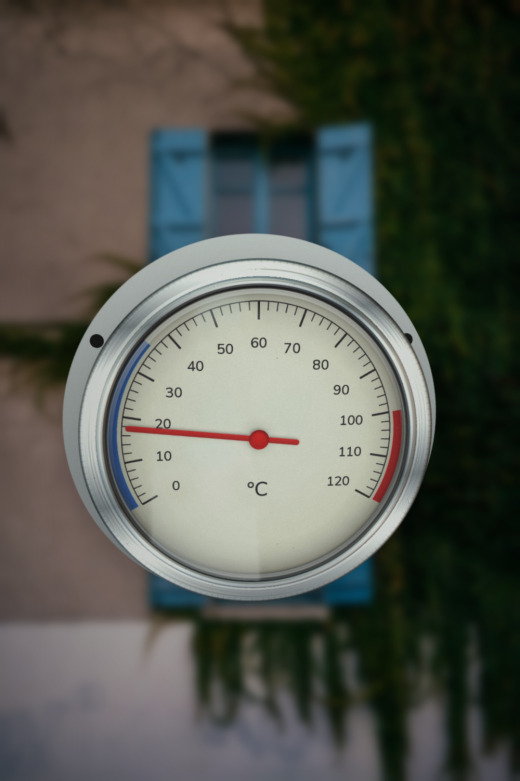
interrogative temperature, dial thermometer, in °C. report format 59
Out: 18
